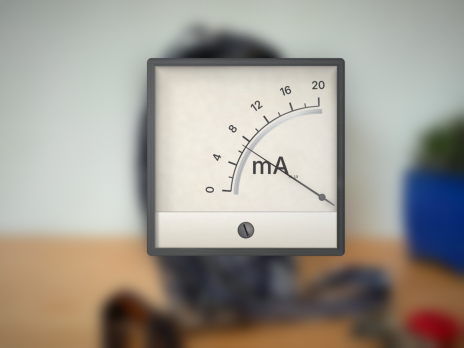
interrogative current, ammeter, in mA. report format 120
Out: 7
